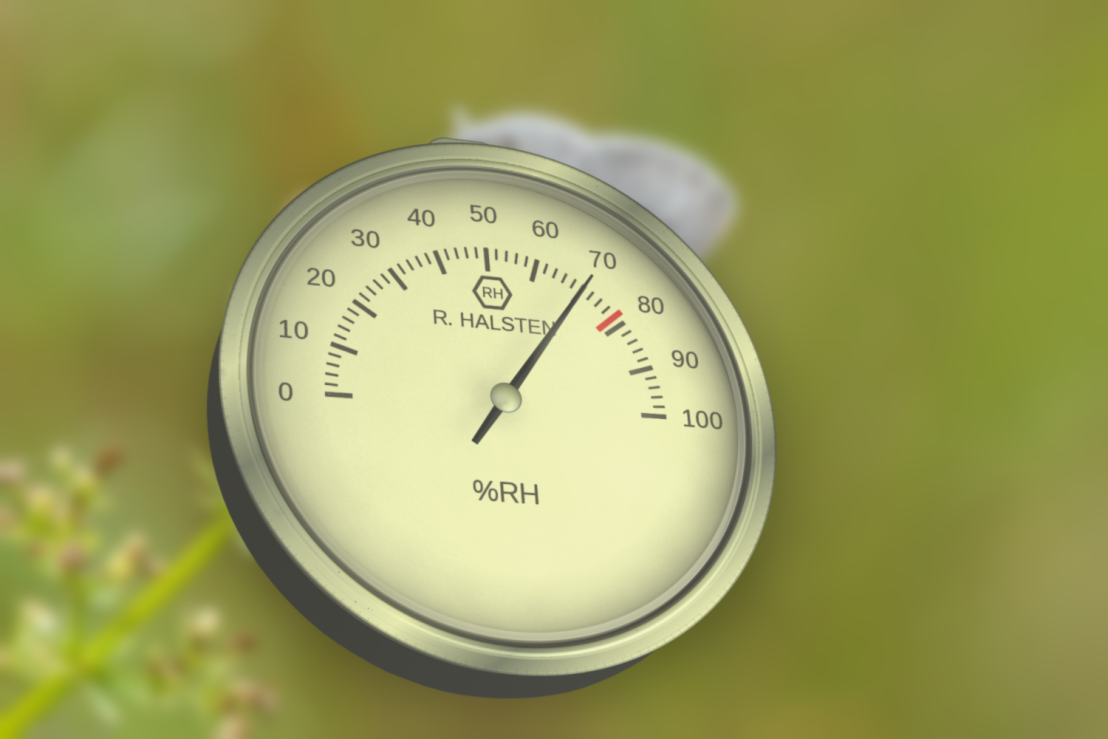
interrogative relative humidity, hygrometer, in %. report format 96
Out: 70
